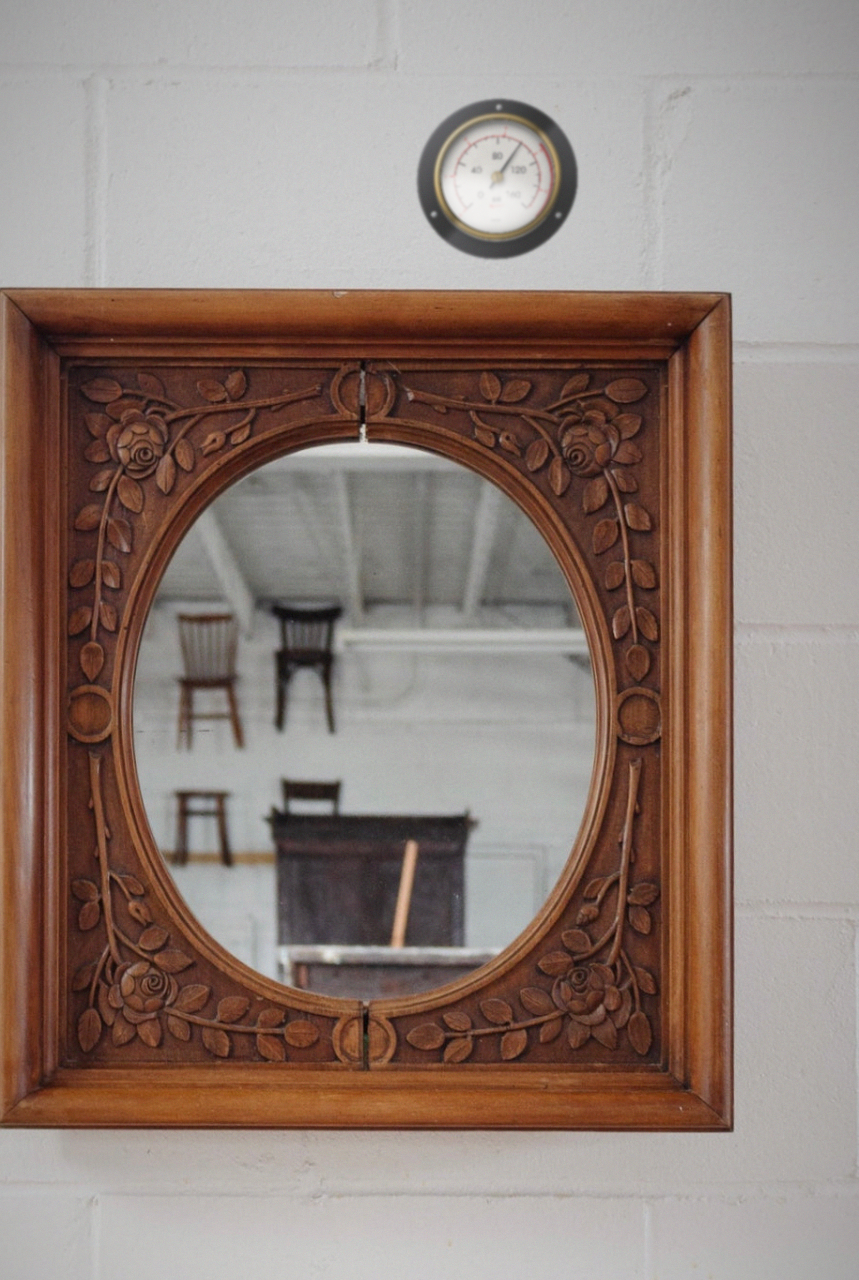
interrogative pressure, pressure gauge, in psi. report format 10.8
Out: 100
